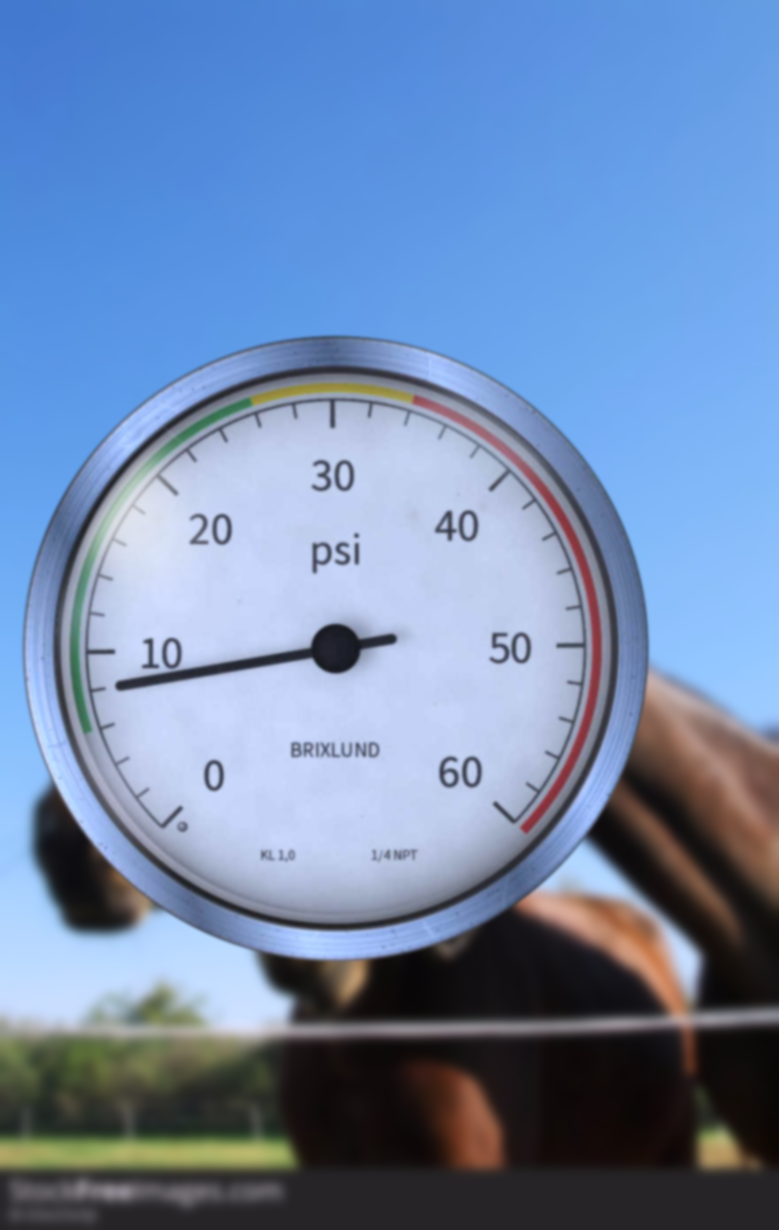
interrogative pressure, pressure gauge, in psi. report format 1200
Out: 8
